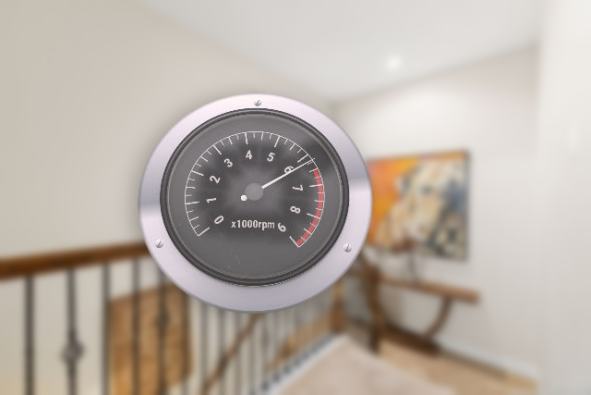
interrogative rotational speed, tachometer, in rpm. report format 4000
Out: 6250
